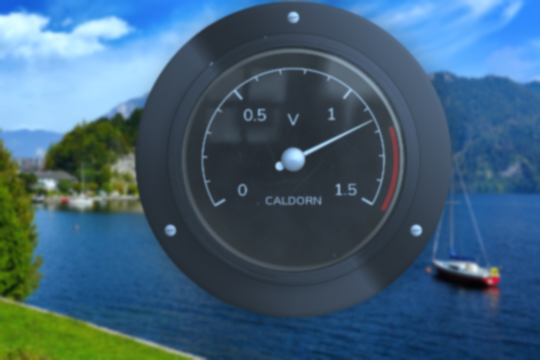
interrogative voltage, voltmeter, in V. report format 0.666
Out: 1.15
